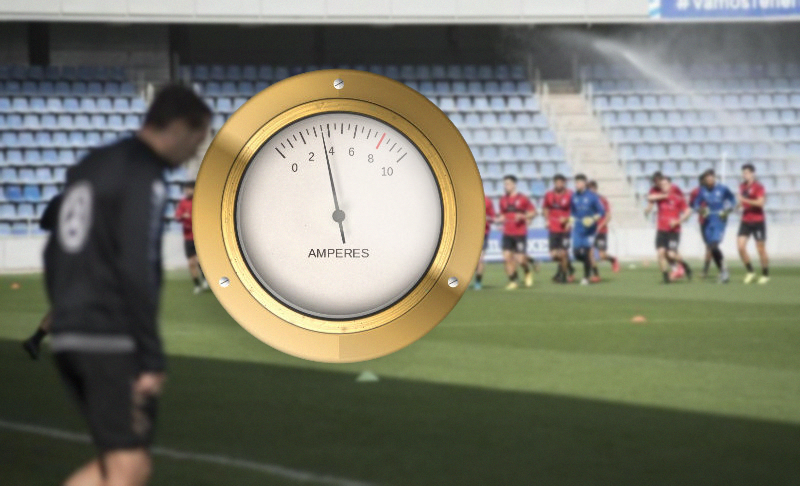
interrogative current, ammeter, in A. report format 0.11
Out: 3.5
